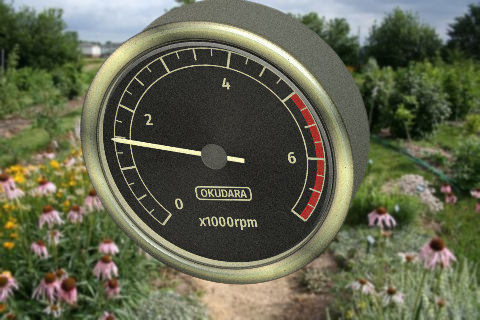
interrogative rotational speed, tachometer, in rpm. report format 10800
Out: 1500
